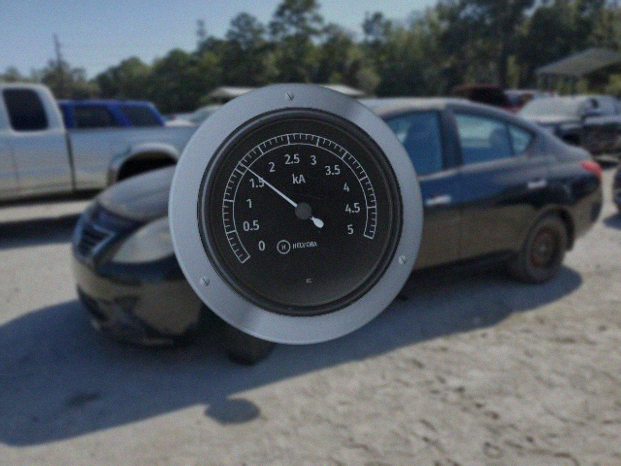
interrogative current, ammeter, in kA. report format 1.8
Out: 1.6
